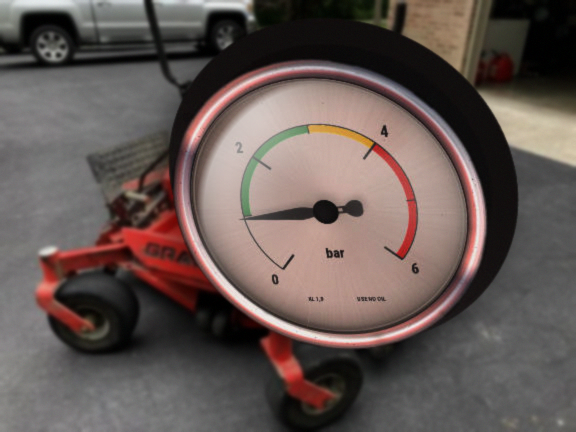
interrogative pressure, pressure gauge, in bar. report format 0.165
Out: 1
